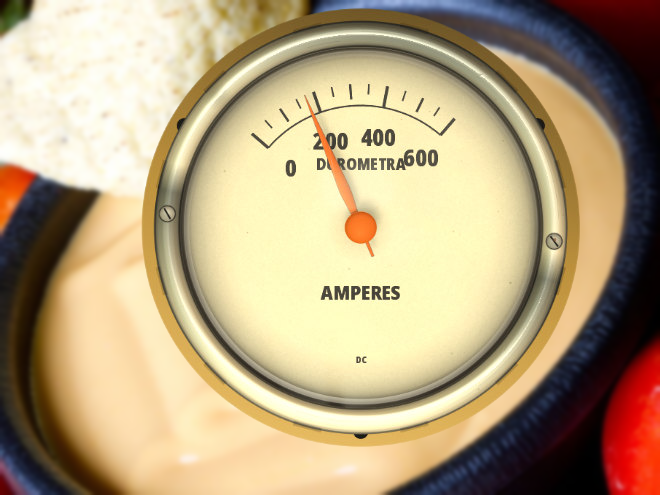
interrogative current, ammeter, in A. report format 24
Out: 175
